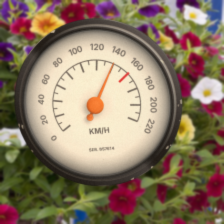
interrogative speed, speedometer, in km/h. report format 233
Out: 140
